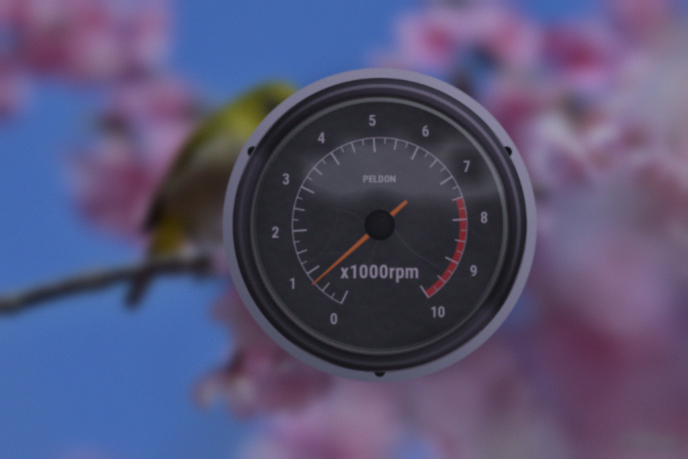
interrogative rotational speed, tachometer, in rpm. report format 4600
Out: 750
